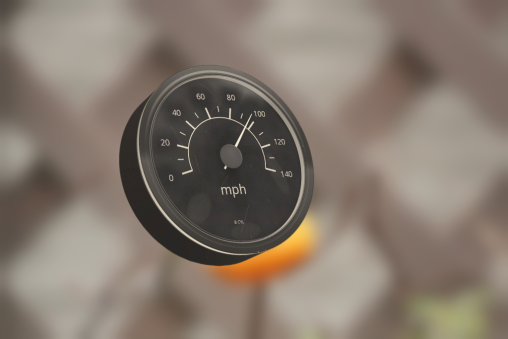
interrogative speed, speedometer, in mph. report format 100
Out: 95
